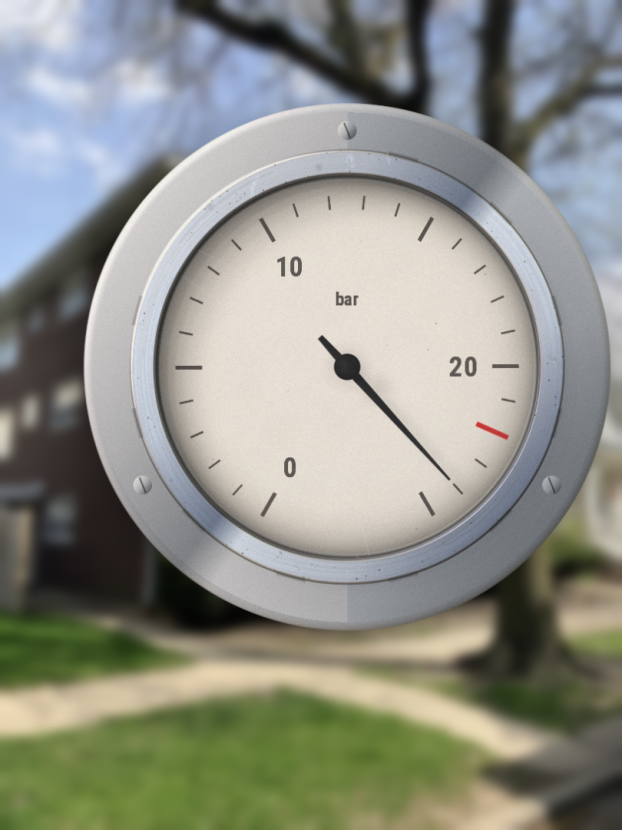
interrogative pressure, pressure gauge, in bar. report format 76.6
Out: 24
